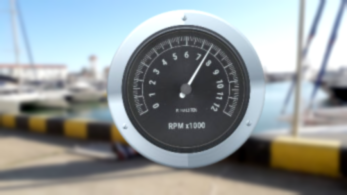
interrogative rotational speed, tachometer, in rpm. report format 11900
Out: 7500
